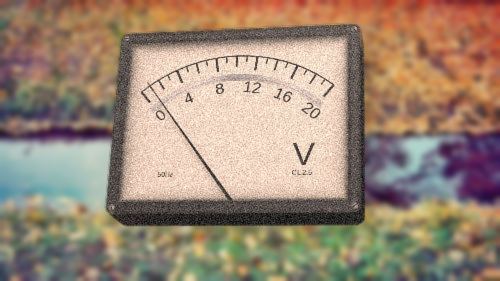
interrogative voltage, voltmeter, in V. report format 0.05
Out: 1
